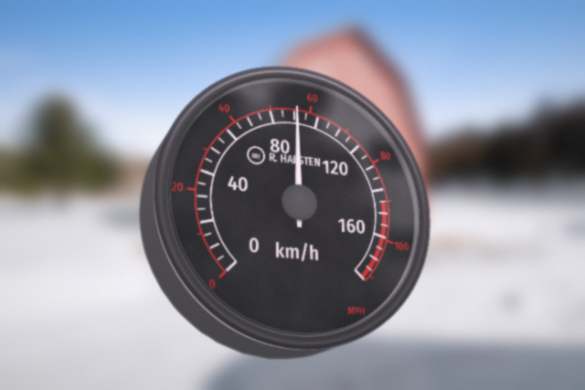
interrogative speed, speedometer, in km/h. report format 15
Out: 90
